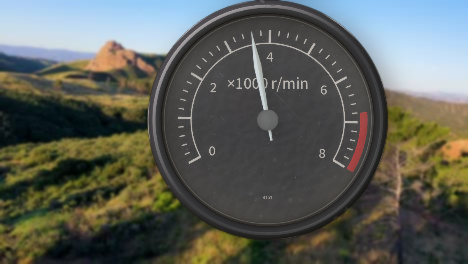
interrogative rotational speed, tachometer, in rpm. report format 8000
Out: 3600
